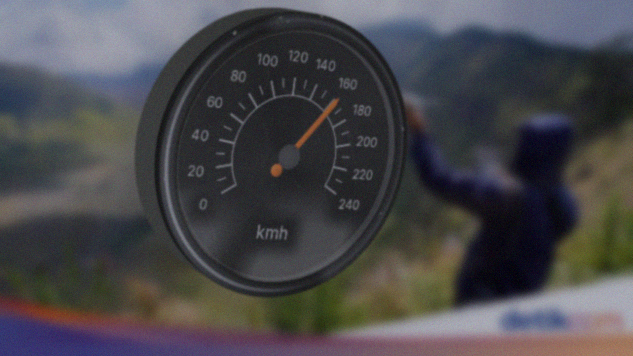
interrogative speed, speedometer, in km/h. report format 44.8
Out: 160
